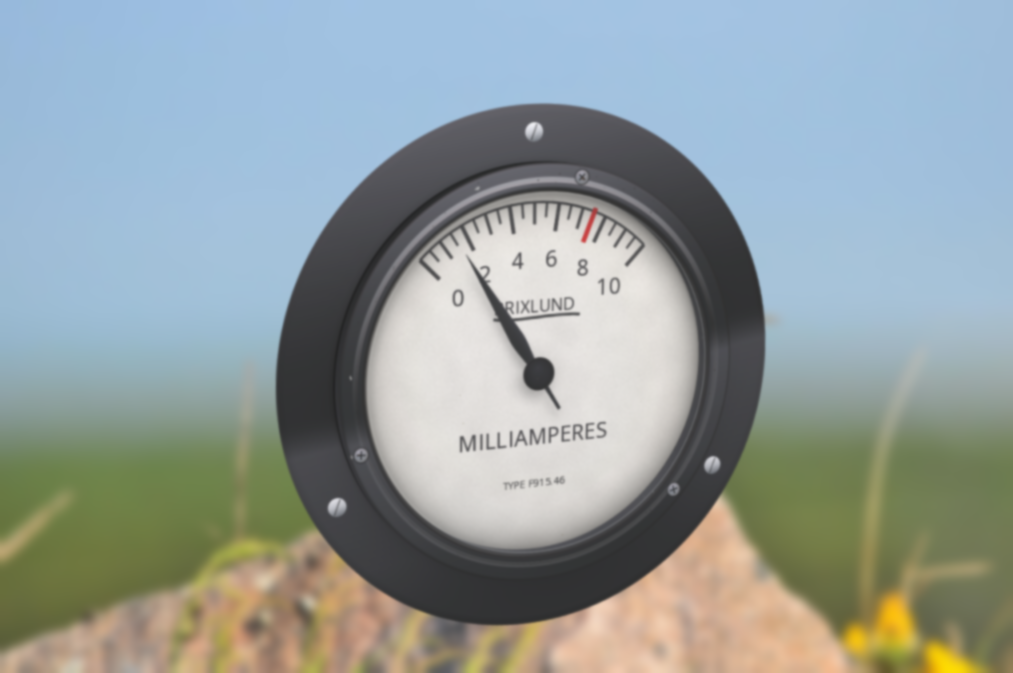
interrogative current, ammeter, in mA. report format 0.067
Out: 1.5
